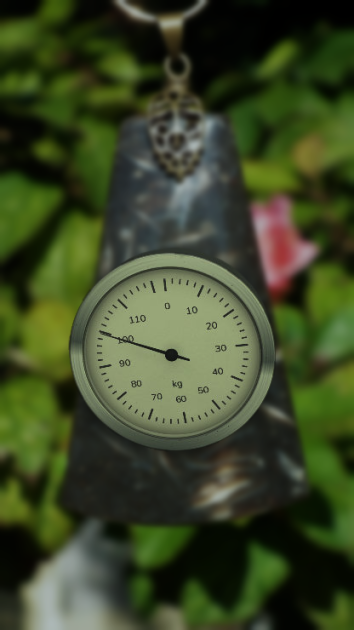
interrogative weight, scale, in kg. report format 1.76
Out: 100
